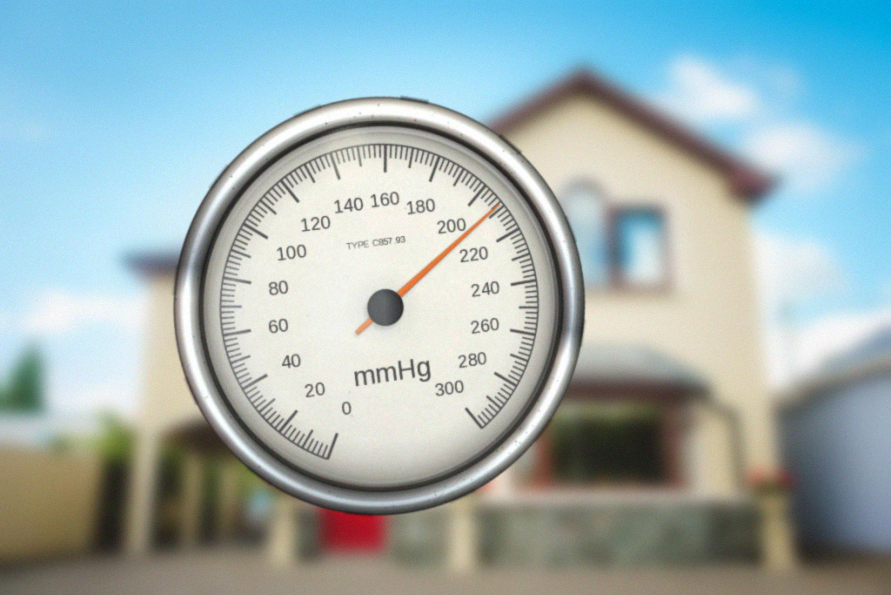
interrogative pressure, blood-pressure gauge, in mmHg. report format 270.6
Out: 208
